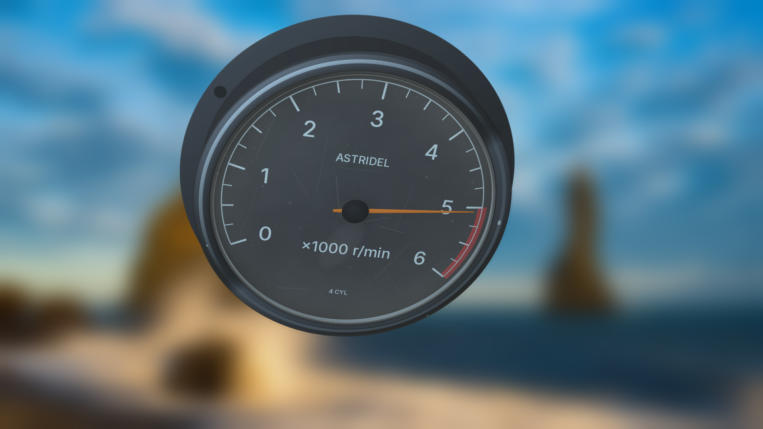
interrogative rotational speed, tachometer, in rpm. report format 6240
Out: 5000
